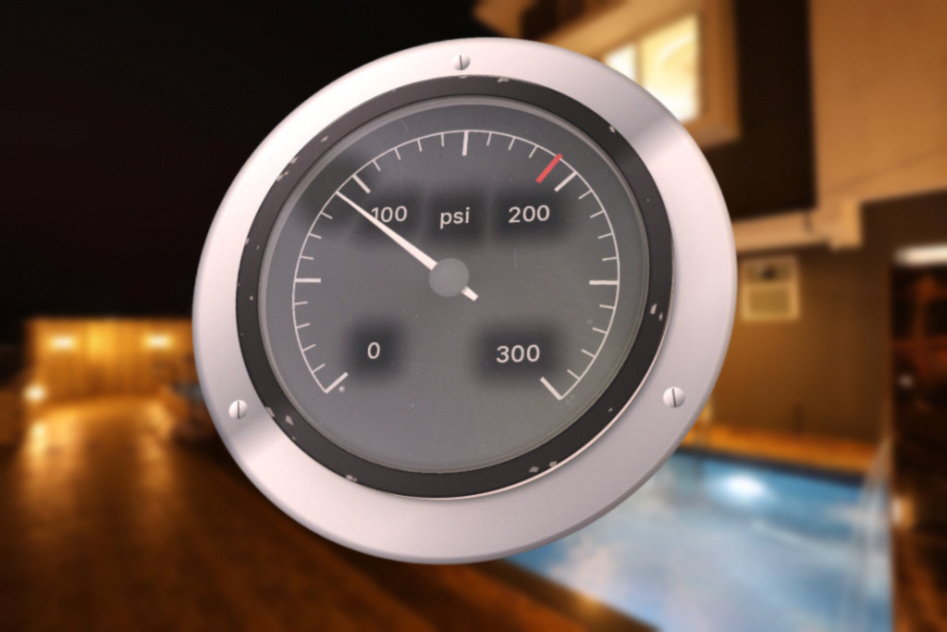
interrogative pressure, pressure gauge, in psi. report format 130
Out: 90
